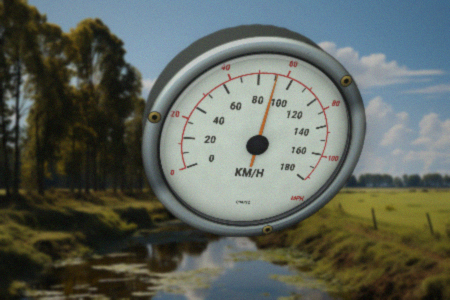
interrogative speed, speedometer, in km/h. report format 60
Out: 90
